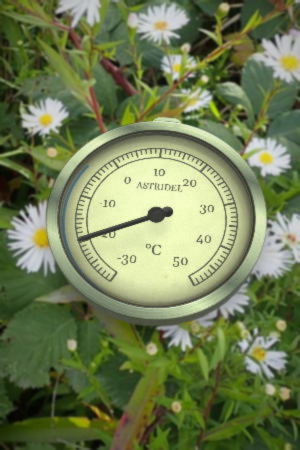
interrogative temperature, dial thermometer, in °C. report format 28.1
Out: -20
